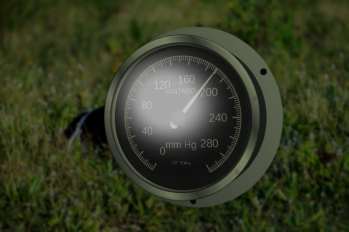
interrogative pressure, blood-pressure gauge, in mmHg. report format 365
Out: 190
